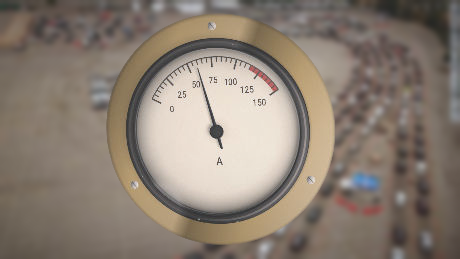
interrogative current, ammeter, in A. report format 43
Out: 60
